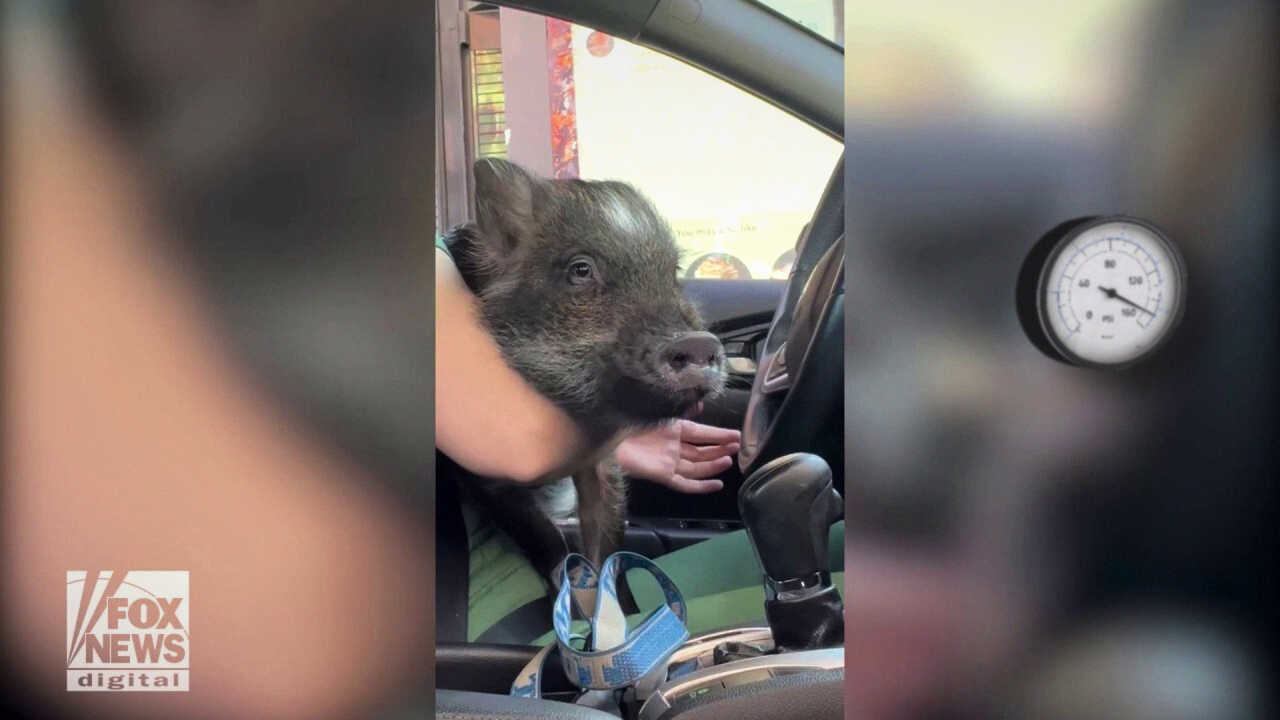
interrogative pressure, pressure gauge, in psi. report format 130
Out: 150
